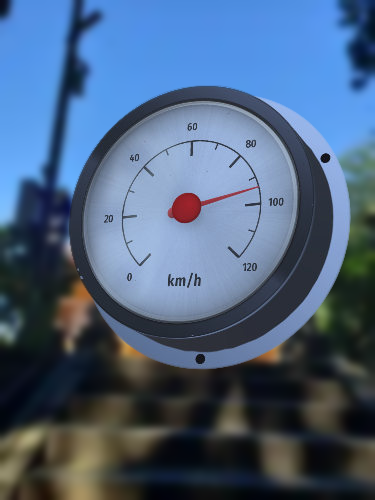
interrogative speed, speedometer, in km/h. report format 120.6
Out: 95
